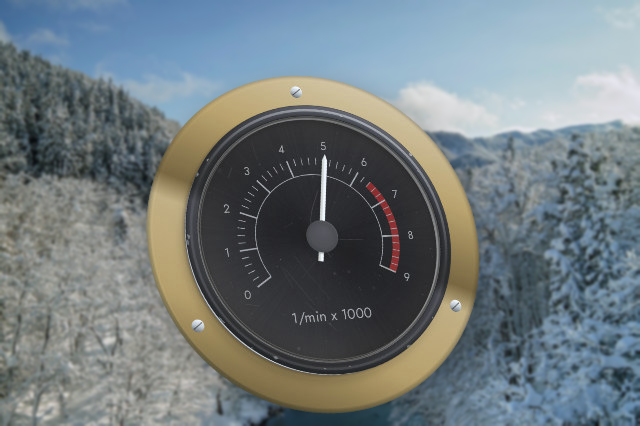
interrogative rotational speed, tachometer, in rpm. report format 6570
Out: 5000
